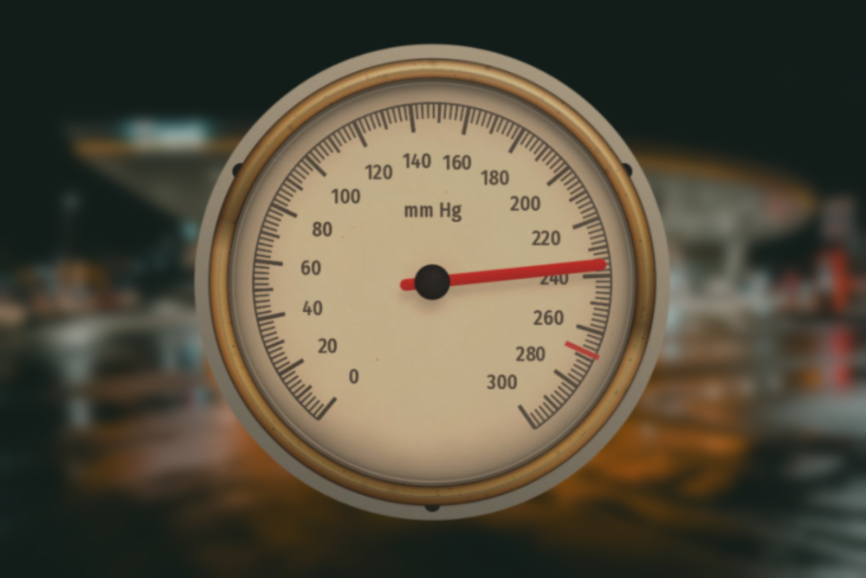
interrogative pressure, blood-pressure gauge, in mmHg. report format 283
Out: 236
